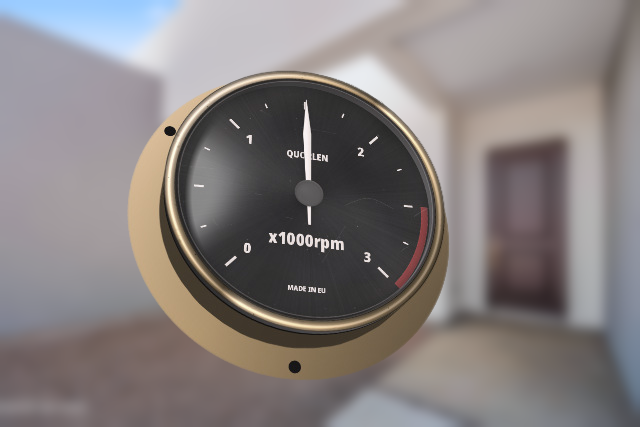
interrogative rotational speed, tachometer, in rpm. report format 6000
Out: 1500
